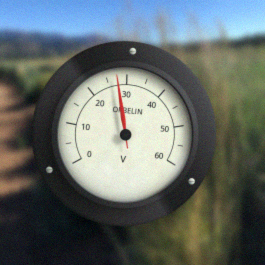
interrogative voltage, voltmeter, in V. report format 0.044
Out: 27.5
